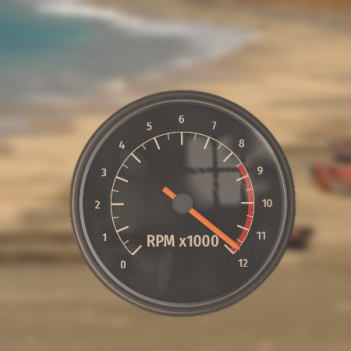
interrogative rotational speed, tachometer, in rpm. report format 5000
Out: 11750
